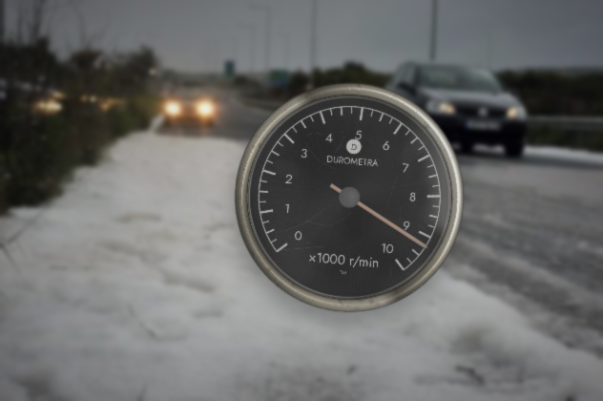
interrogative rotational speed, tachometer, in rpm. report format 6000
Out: 9250
